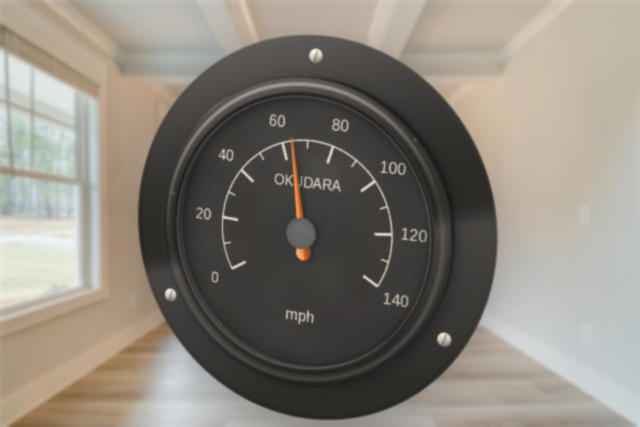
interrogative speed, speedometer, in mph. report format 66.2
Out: 65
